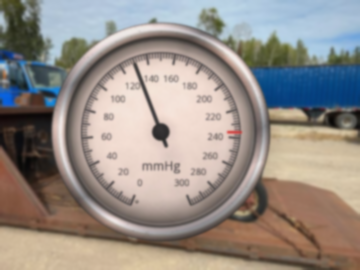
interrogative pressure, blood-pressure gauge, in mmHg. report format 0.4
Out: 130
